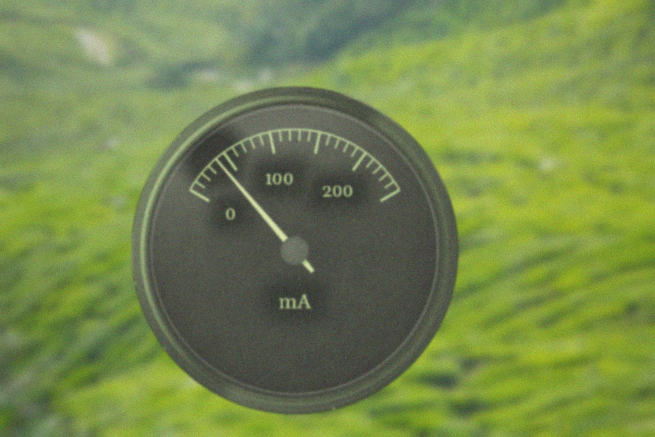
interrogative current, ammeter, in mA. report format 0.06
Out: 40
